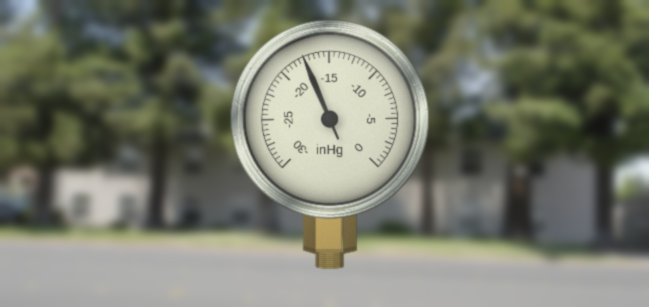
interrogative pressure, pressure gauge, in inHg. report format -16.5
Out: -17.5
